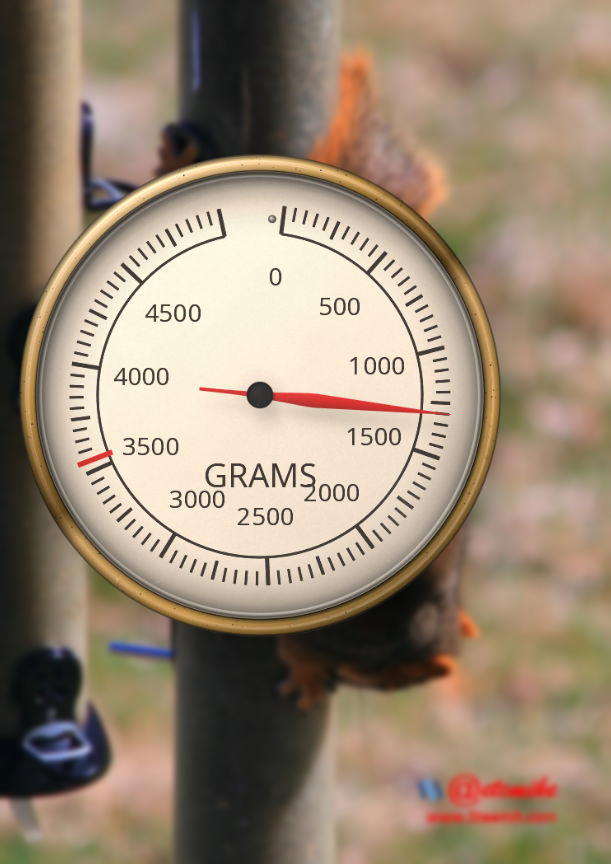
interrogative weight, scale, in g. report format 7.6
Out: 1300
